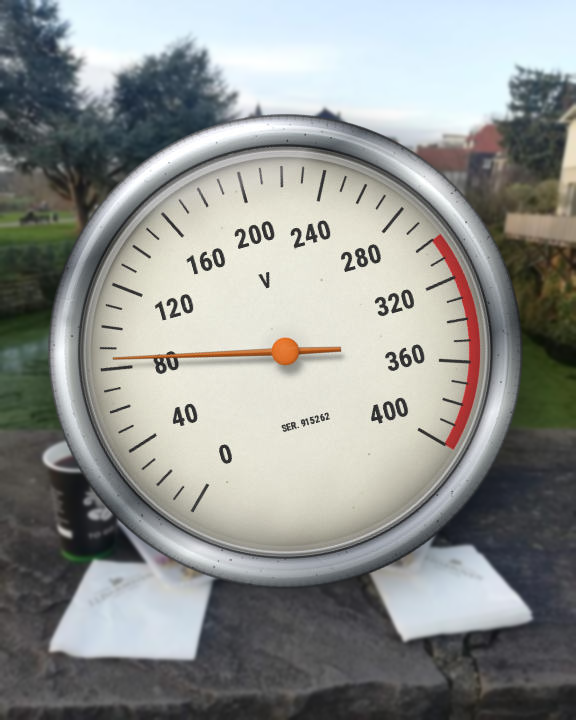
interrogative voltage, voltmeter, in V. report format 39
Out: 85
